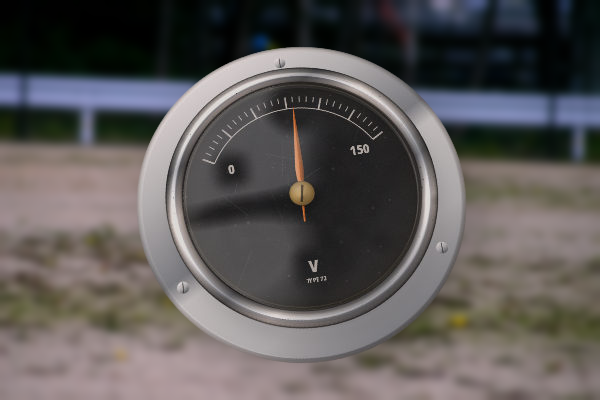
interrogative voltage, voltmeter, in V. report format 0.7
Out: 80
